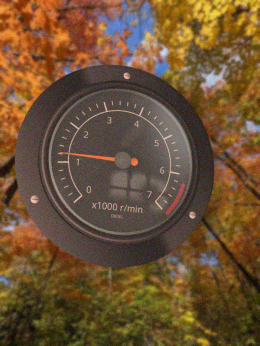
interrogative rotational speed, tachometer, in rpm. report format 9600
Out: 1200
